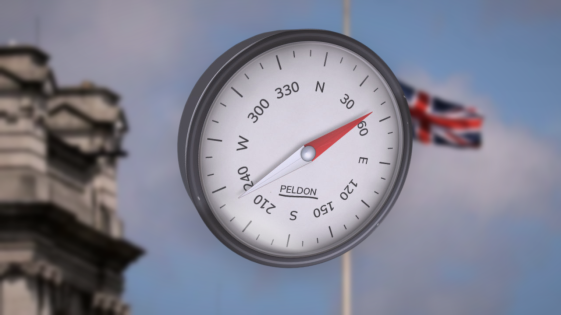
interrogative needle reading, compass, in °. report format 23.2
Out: 50
